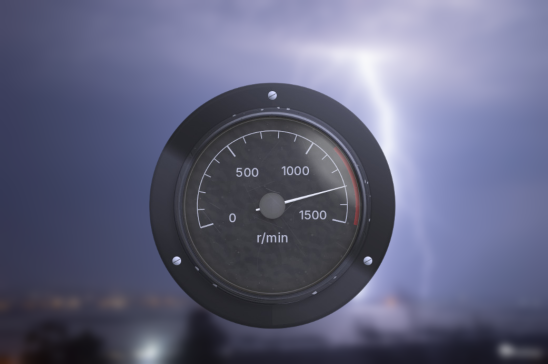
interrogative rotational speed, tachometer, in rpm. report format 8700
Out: 1300
